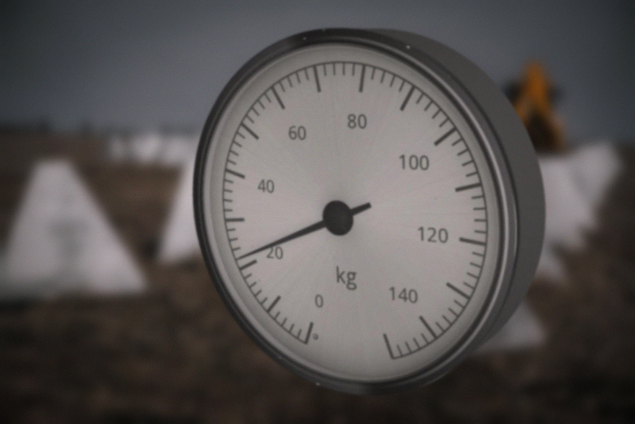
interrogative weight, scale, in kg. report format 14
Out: 22
